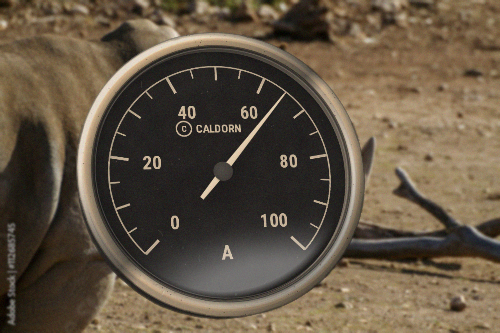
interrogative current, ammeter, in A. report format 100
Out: 65
